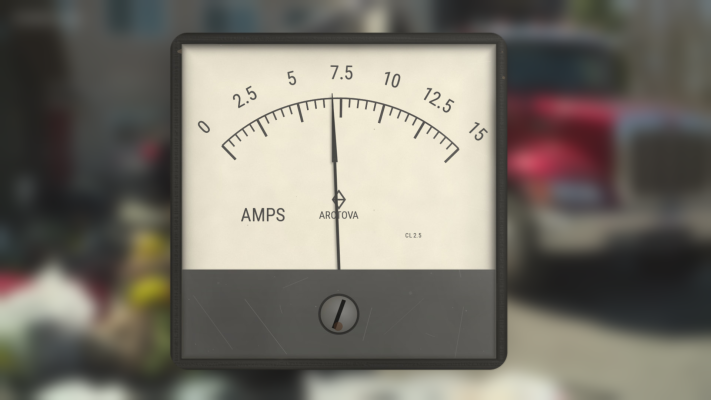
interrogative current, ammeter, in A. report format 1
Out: 7
